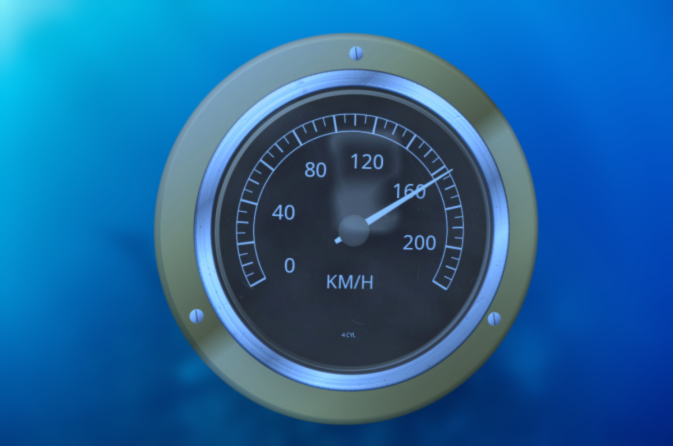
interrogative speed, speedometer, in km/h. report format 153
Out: 162.5
